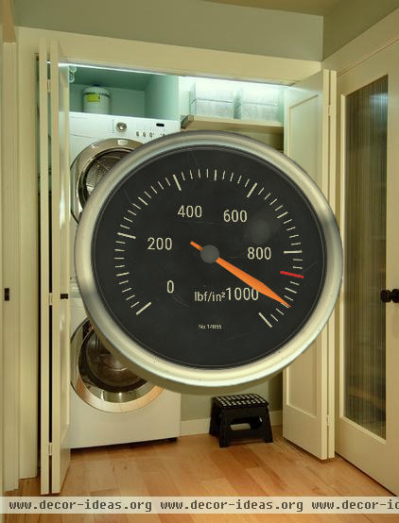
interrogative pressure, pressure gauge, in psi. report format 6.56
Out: 940
